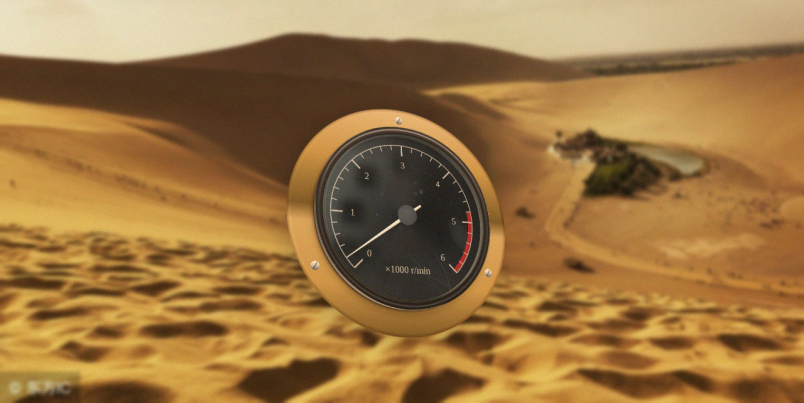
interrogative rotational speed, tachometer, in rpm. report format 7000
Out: 200
